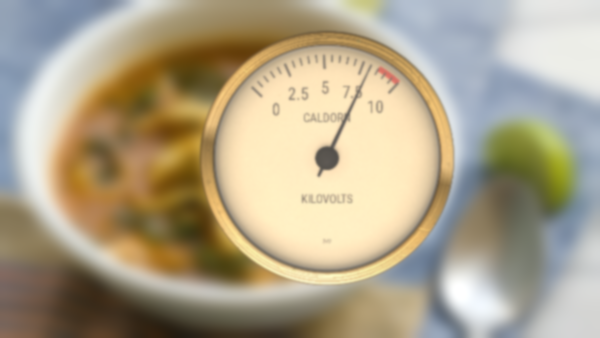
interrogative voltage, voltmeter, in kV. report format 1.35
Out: 8
